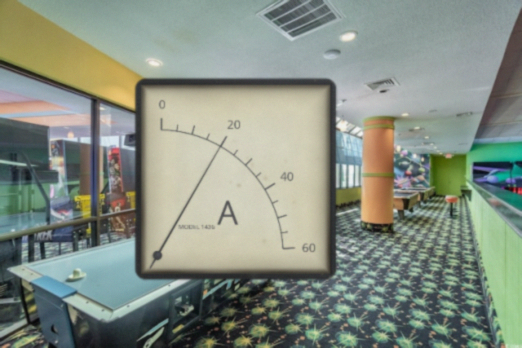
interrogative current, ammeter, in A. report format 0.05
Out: 20
